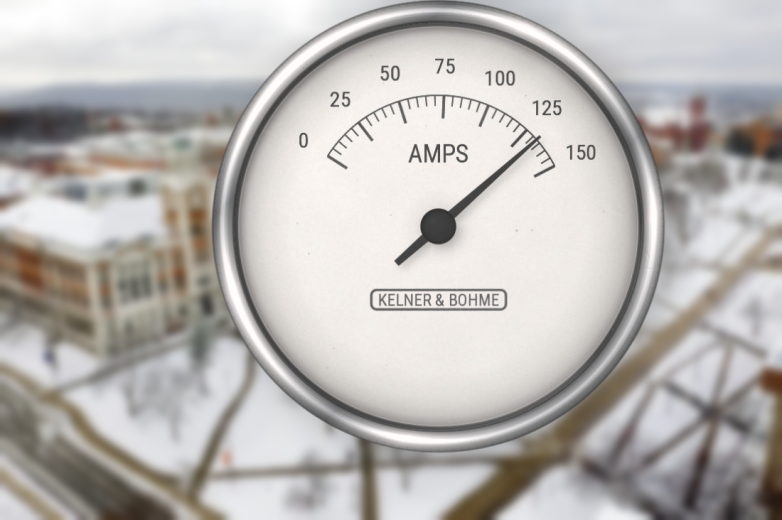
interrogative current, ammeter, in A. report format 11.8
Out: 132.5
